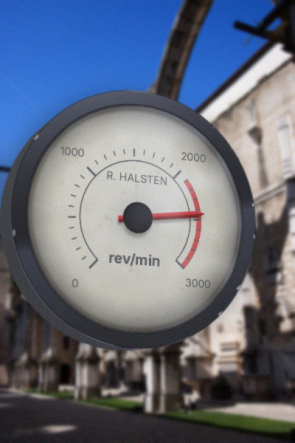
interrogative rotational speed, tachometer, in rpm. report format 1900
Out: 2450
